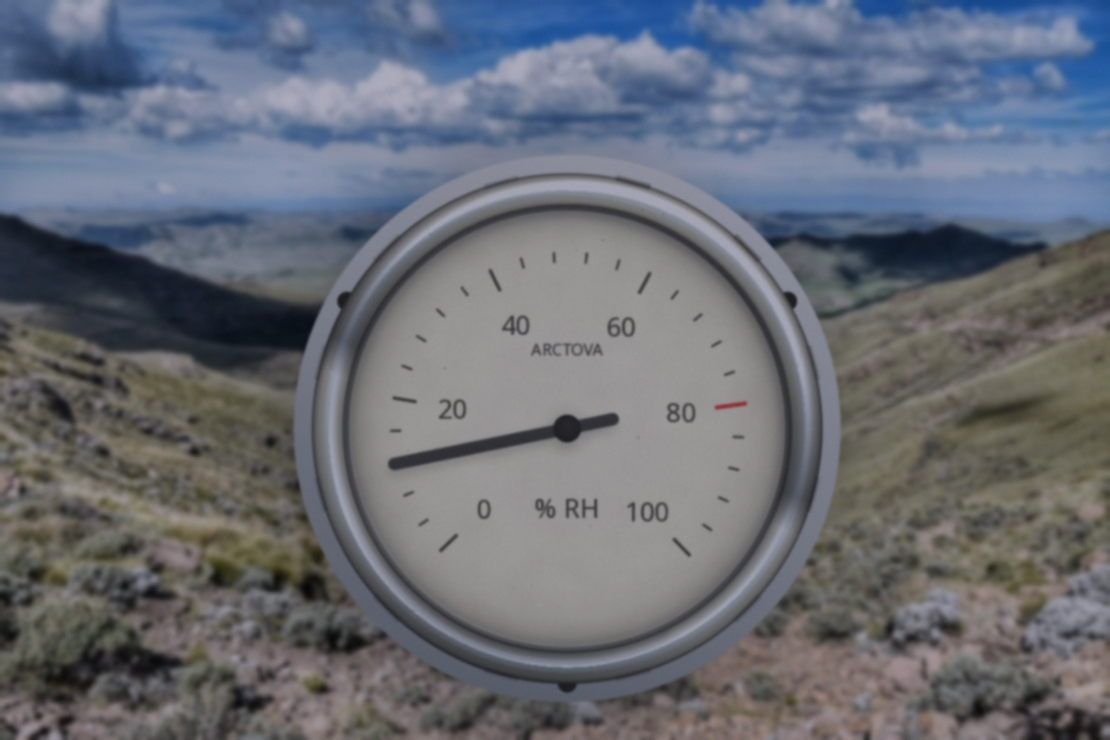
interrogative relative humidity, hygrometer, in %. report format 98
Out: 12
